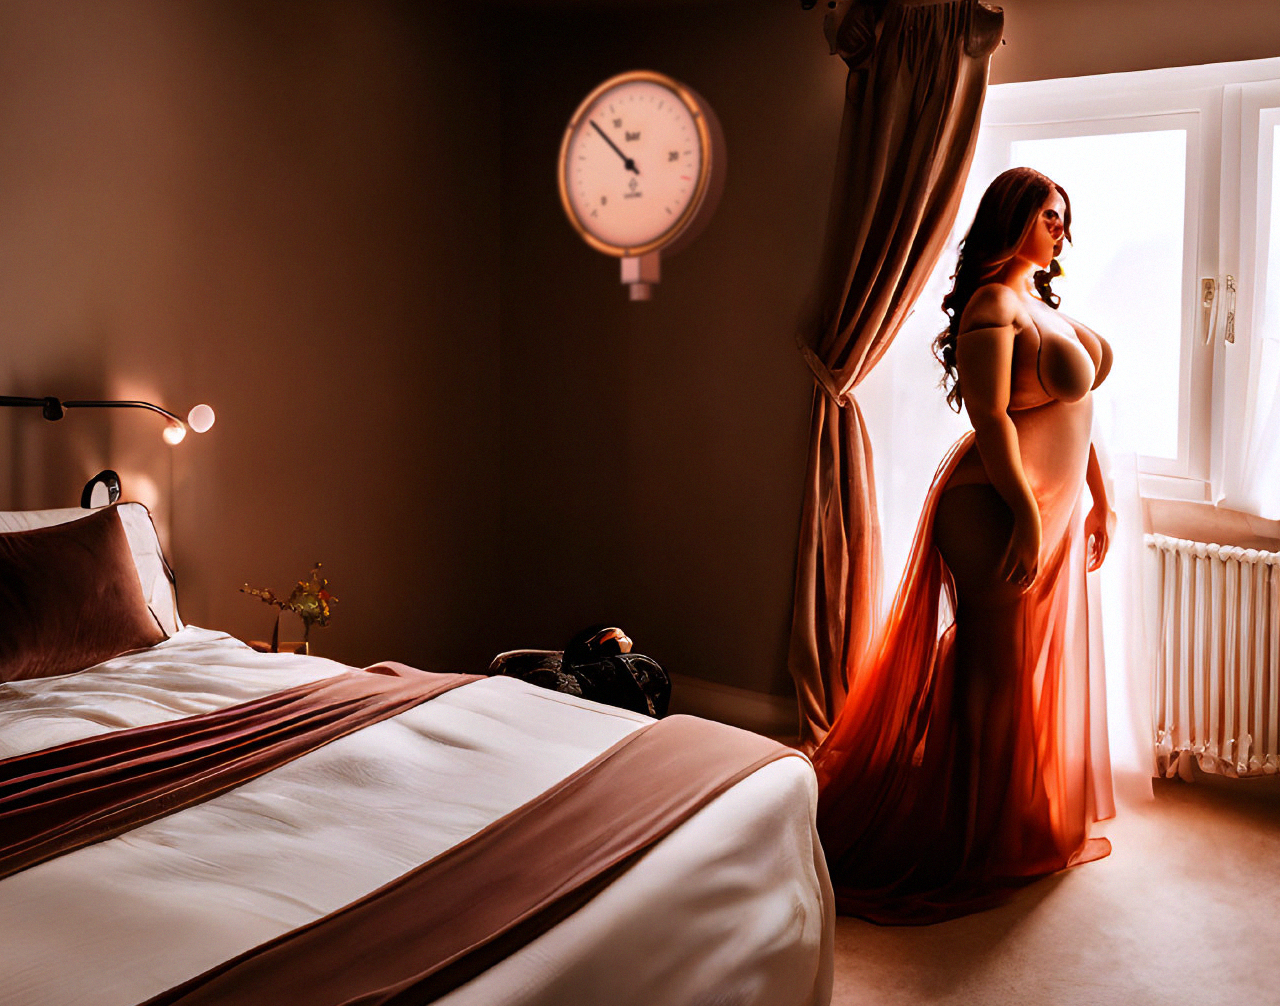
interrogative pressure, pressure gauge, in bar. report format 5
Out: 8
